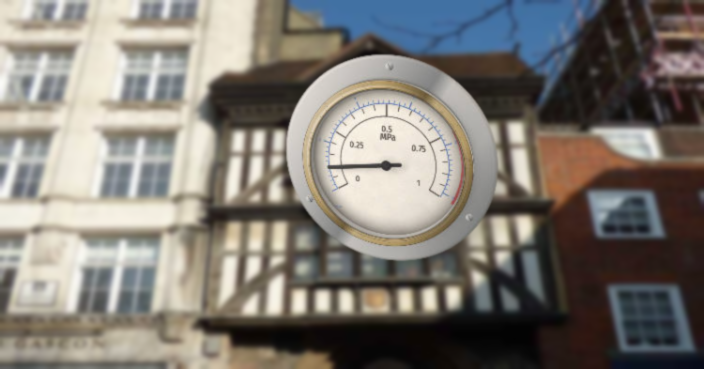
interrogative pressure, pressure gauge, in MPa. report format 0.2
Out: 0.1
